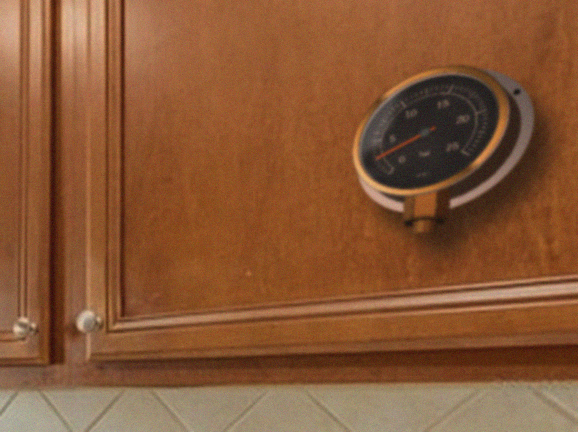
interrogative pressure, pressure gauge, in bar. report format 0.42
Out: 2.5
